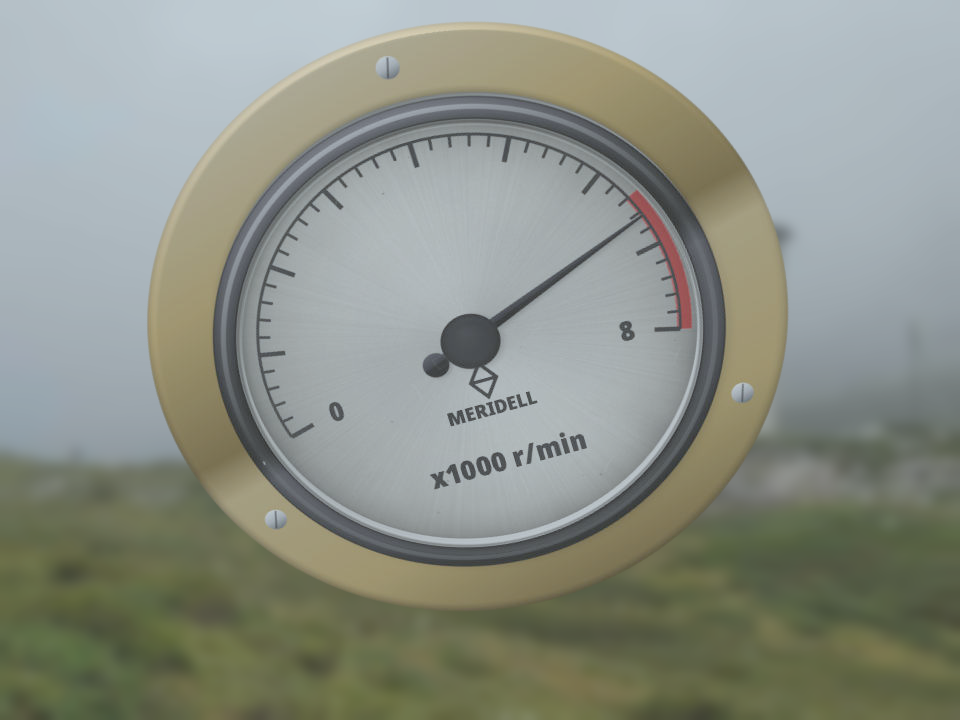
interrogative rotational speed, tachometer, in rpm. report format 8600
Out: 6600
